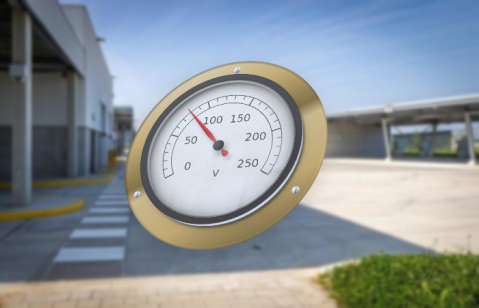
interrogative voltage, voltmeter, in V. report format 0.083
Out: 80
